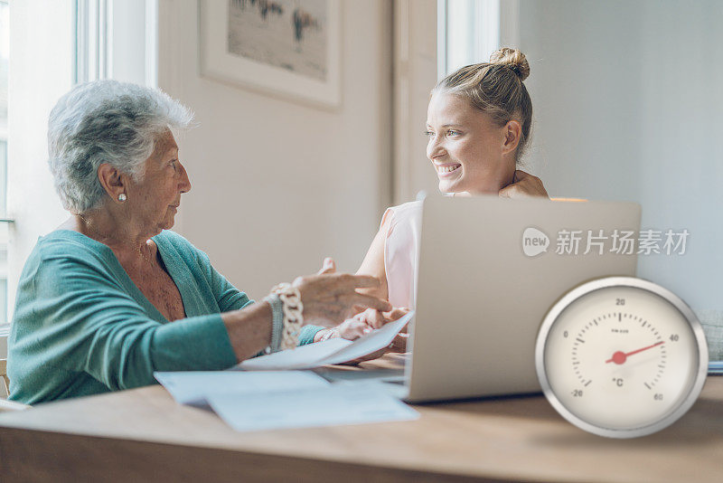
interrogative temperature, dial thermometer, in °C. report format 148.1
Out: 40
